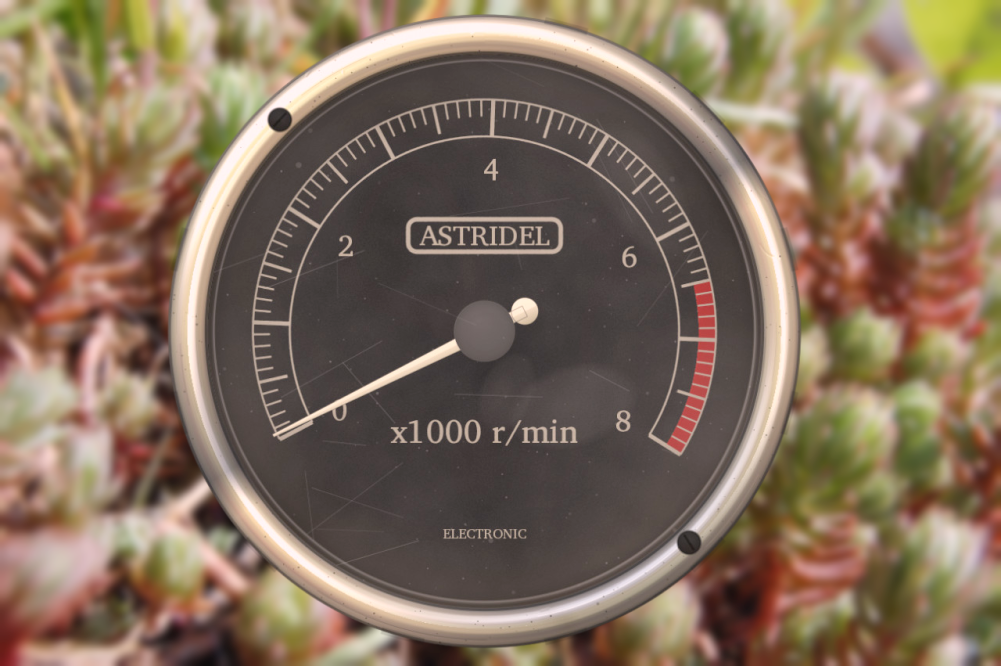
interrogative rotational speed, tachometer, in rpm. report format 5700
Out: 50
